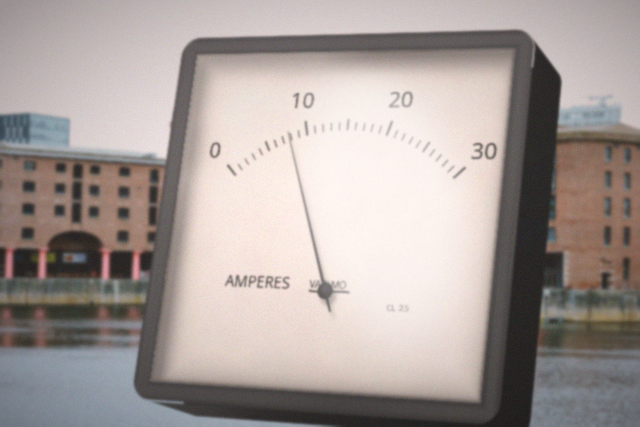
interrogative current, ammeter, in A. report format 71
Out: 8
